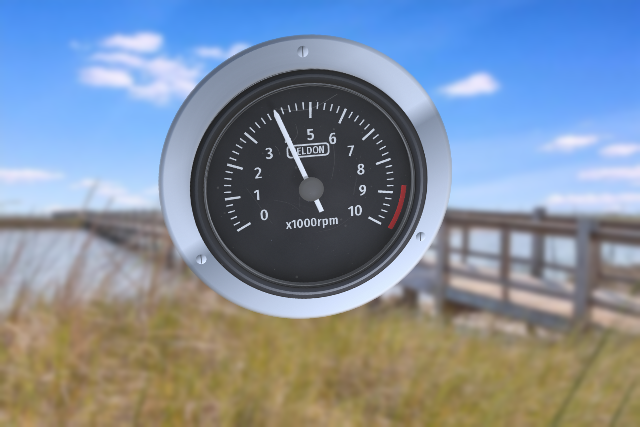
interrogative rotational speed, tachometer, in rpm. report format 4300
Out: 4000
